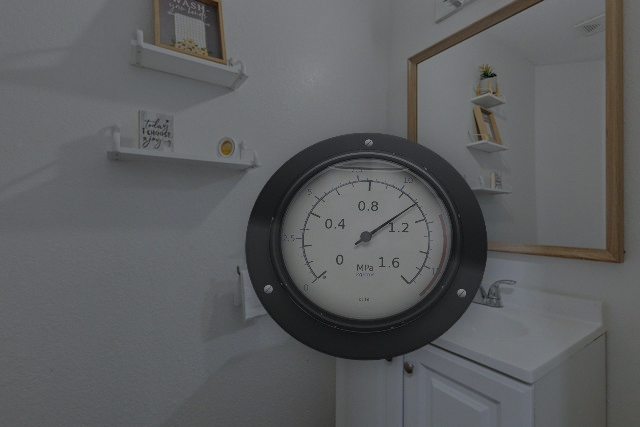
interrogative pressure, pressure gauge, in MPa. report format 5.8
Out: 1.1
